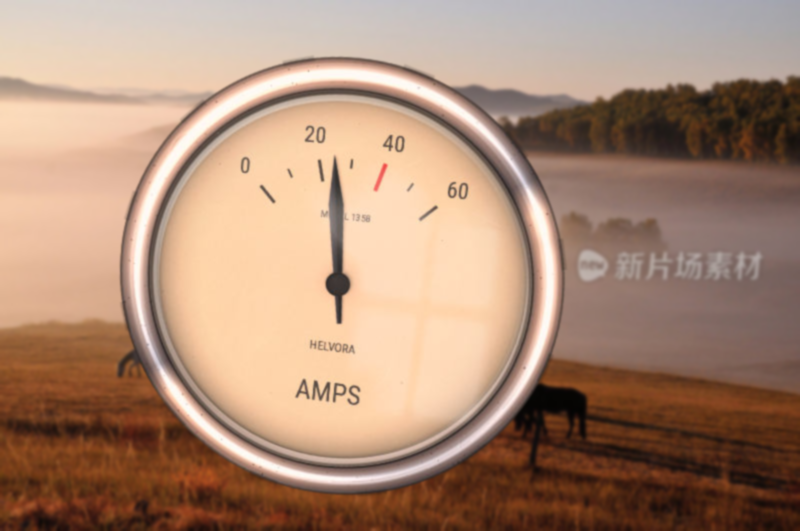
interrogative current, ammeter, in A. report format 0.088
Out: 25
